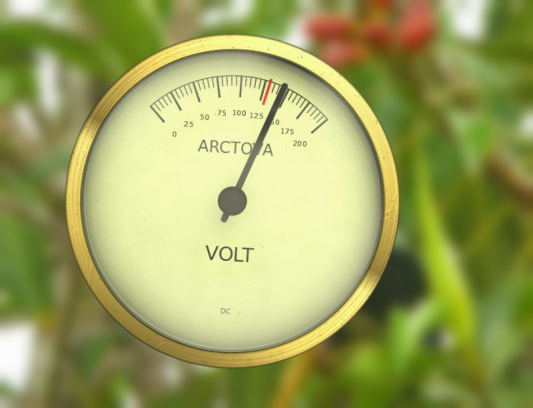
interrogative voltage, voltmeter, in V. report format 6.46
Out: 145
